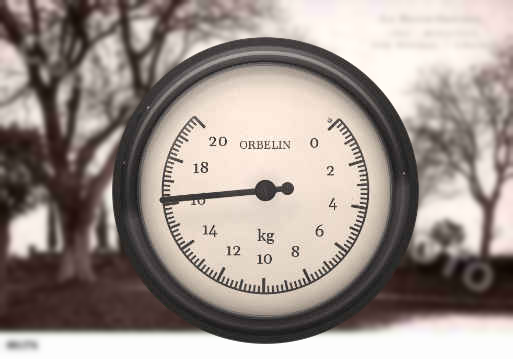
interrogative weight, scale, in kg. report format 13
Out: 16.2
